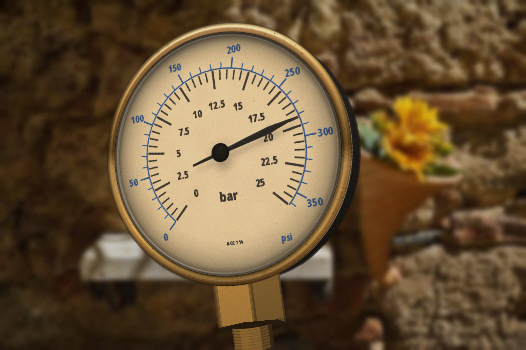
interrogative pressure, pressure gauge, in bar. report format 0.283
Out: 19.5
